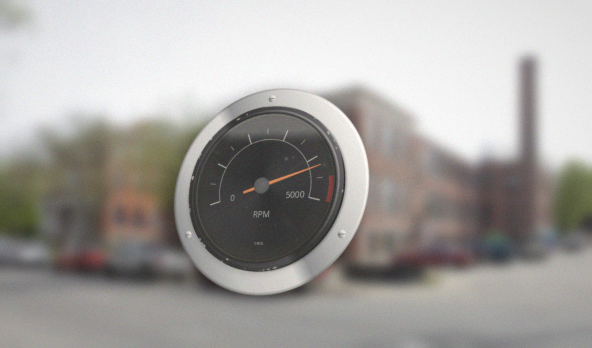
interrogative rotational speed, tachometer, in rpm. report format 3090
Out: 4250
